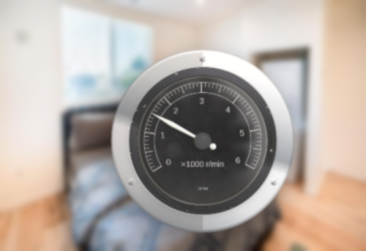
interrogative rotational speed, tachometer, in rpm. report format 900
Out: 1500
